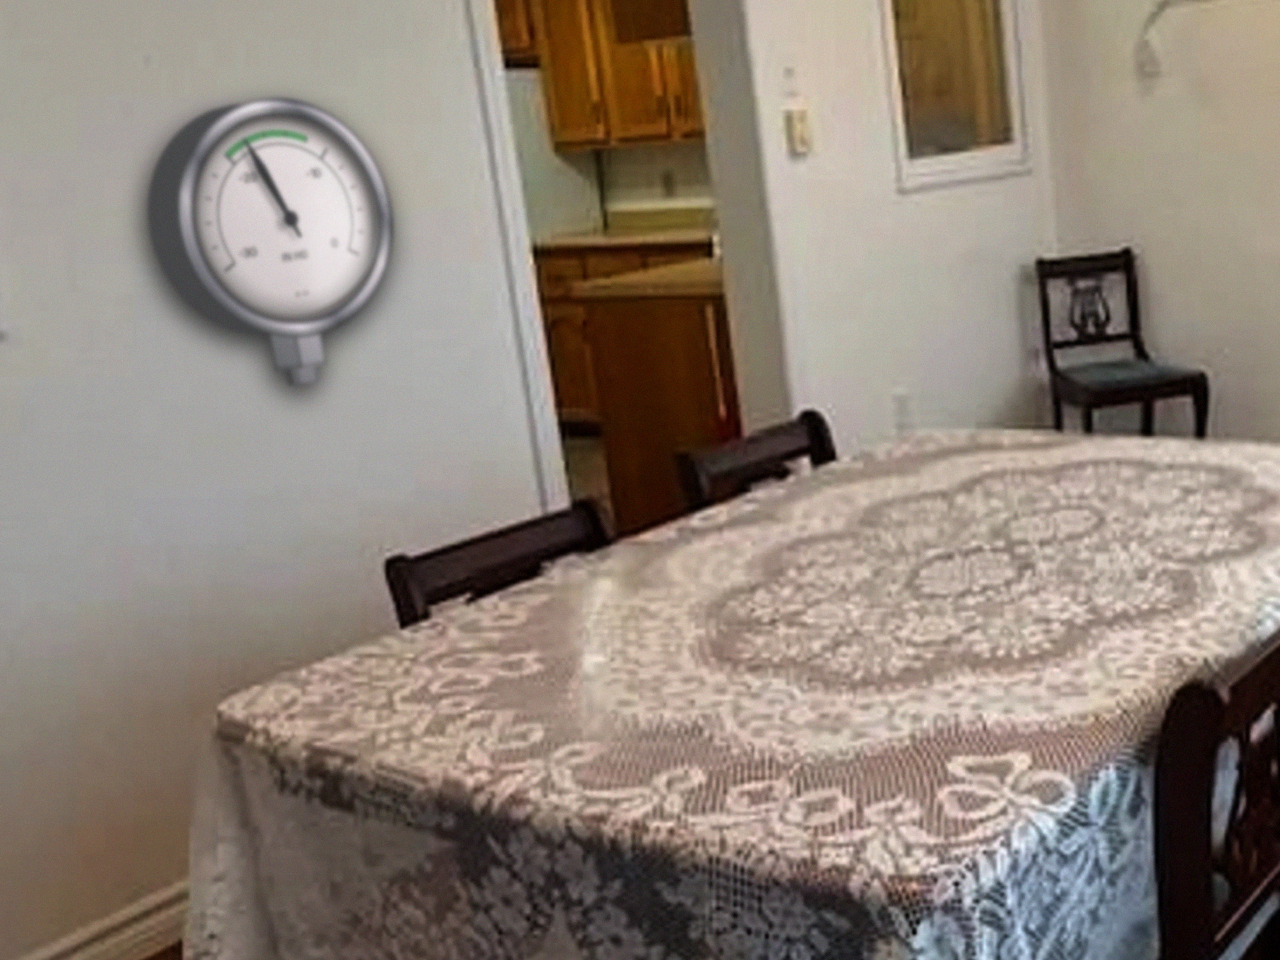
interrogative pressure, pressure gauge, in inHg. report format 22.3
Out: -18
